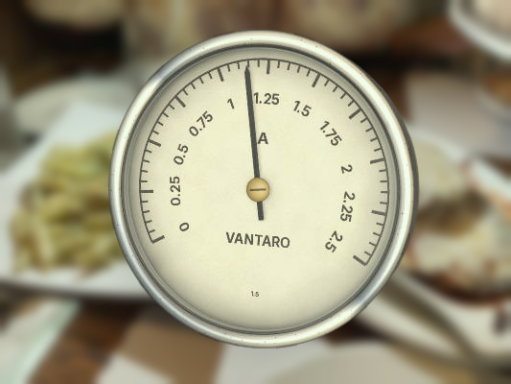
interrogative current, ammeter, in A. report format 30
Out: 1.15
